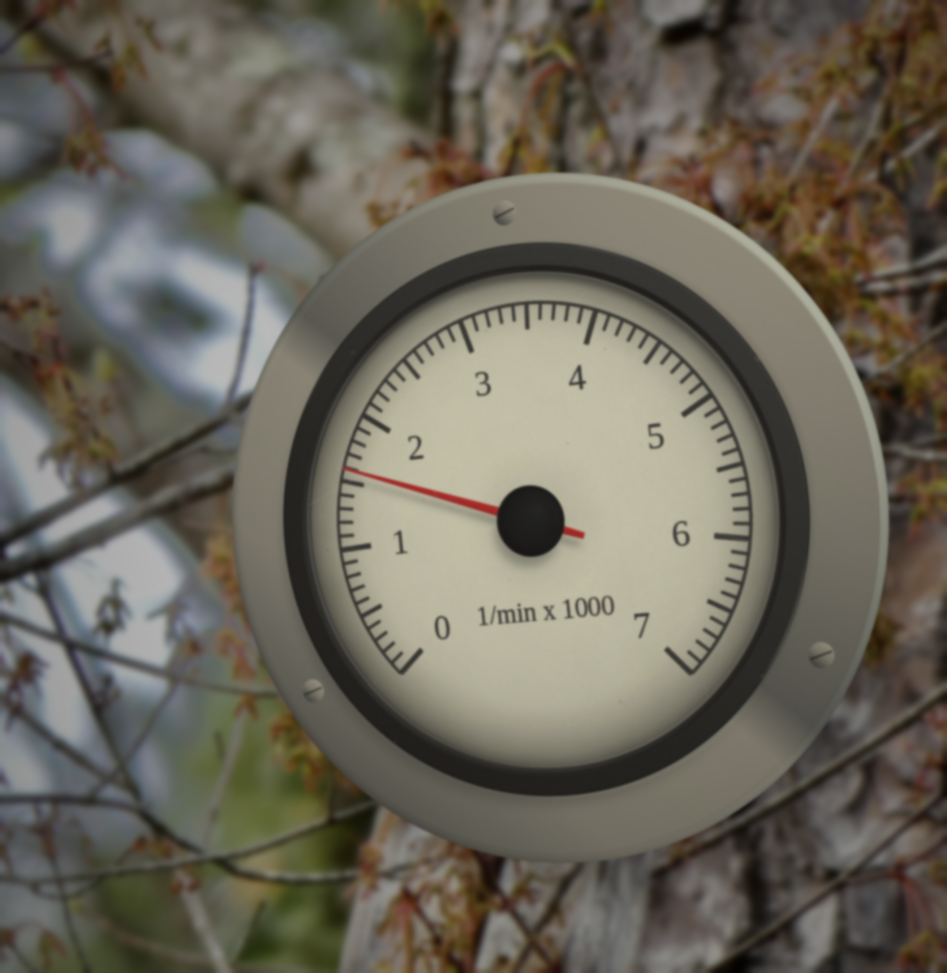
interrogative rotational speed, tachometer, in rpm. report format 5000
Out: 1600
